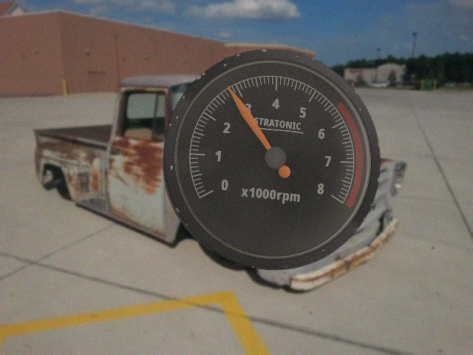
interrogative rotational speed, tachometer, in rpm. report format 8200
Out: 2800
